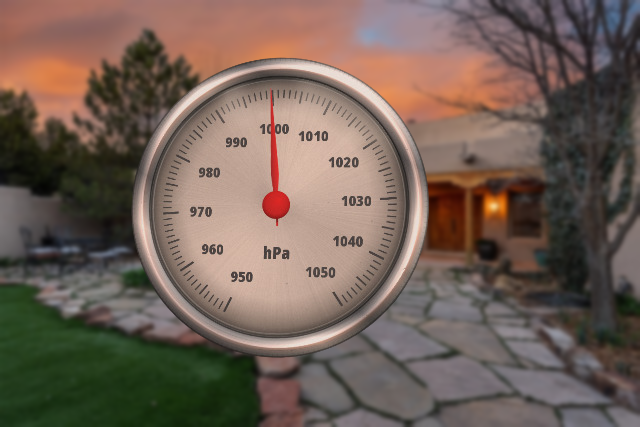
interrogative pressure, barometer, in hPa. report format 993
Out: 1000
